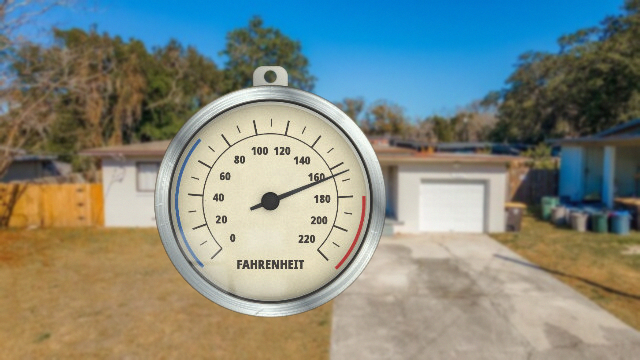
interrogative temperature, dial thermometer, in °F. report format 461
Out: 165
